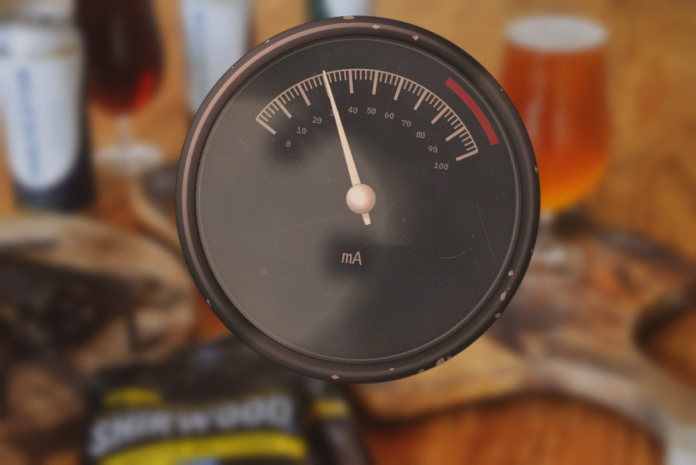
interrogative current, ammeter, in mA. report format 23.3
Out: 30
